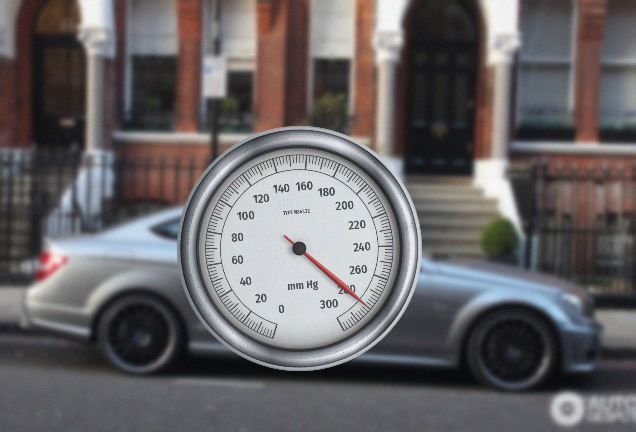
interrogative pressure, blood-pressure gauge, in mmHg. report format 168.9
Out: 280
